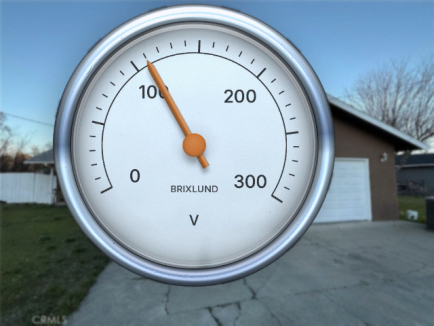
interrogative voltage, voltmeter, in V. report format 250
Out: 110
